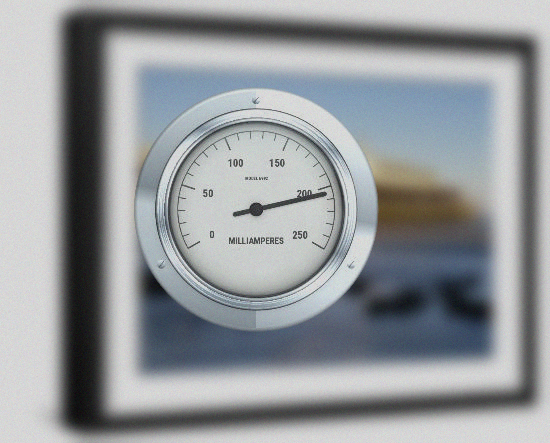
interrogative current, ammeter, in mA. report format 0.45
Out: 205
